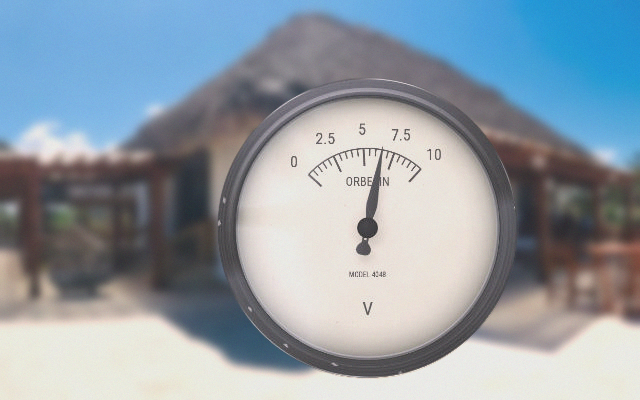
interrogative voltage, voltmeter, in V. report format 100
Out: 6.5
